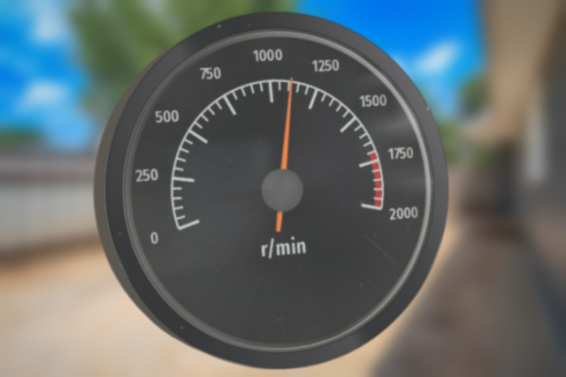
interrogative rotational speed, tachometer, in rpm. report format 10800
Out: 1100
